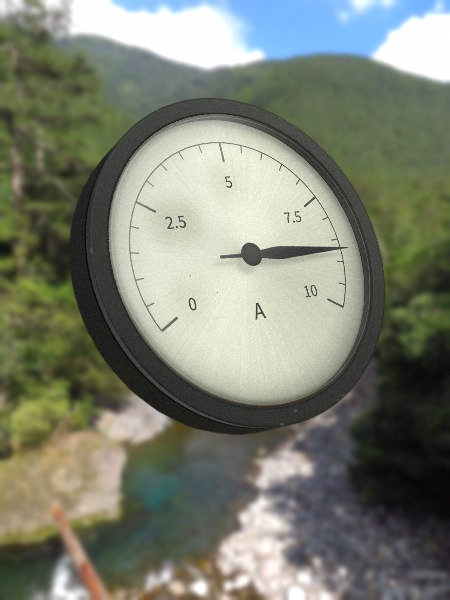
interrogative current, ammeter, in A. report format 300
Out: 8.75
